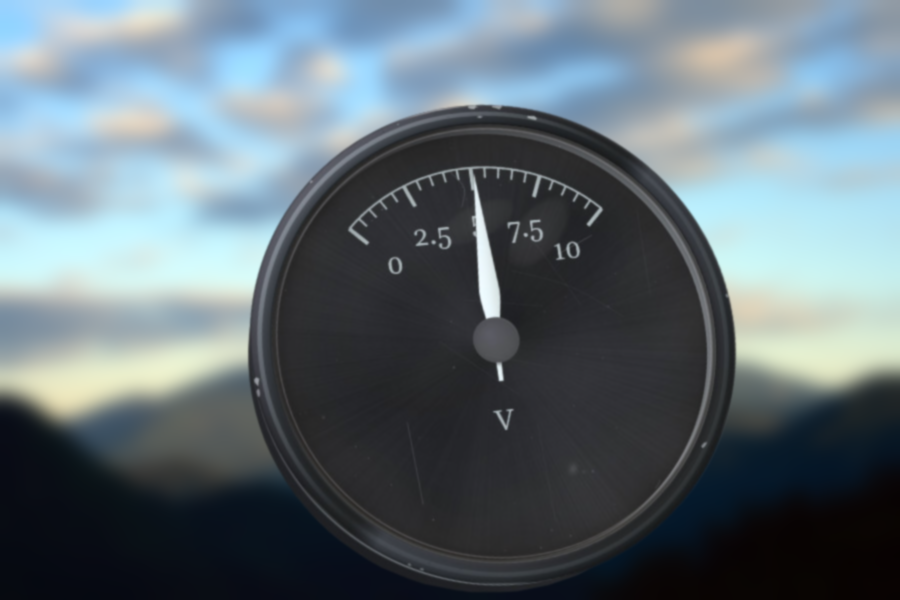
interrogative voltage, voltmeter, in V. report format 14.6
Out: 5
